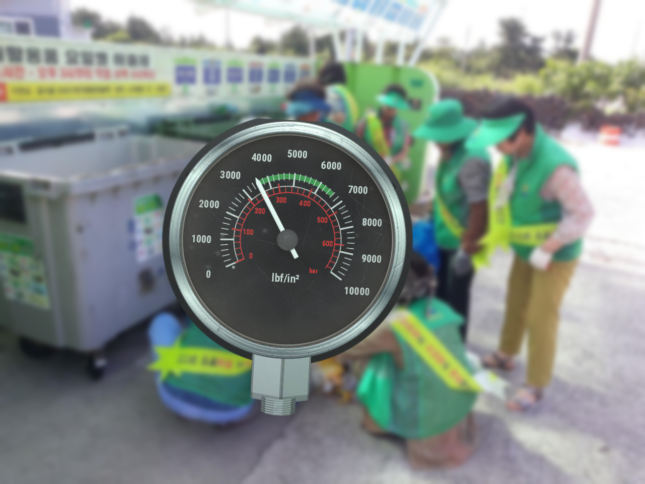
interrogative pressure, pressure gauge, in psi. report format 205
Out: 3600
